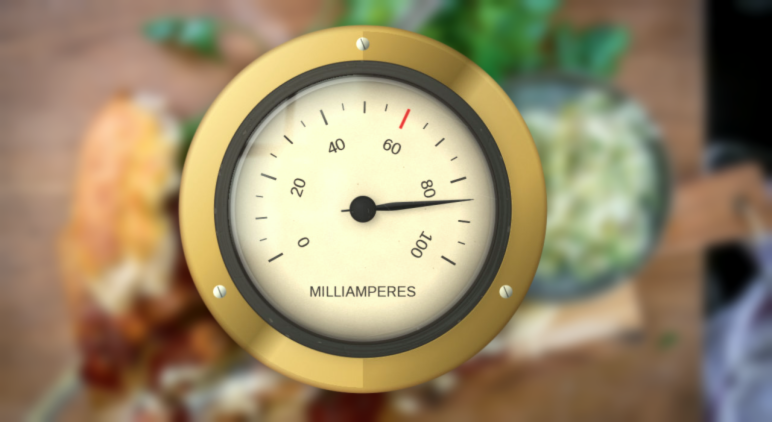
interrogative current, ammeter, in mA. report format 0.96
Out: 85
